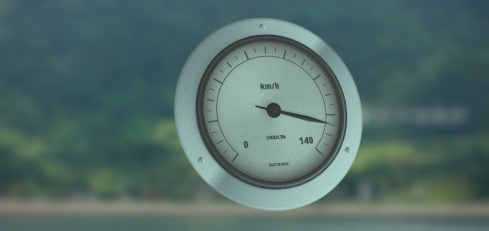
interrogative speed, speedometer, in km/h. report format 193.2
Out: 125
